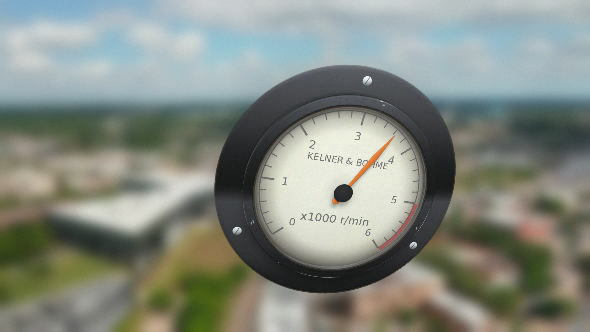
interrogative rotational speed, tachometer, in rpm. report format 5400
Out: 3600
